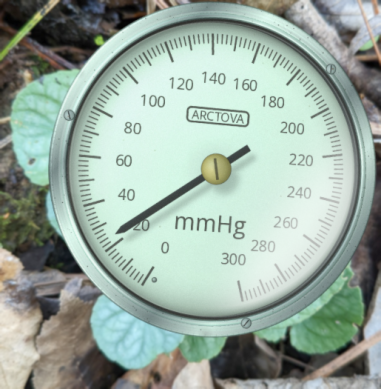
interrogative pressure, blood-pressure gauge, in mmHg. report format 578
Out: 24
